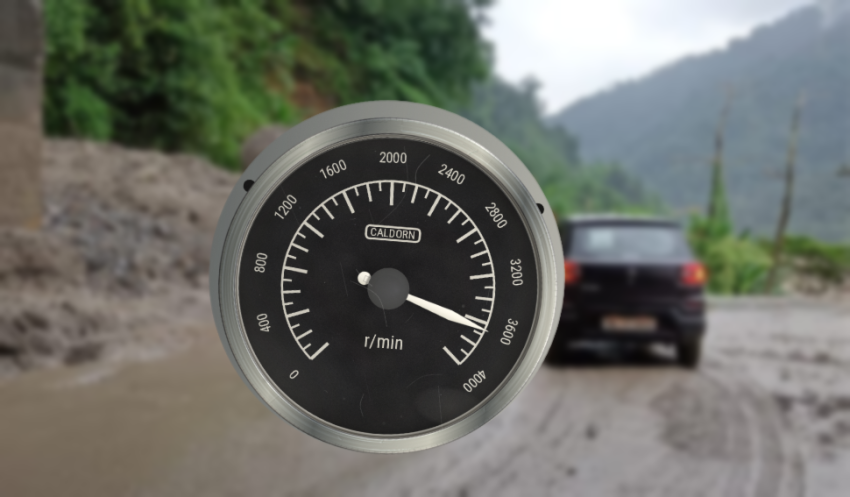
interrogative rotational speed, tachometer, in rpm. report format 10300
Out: 3650
